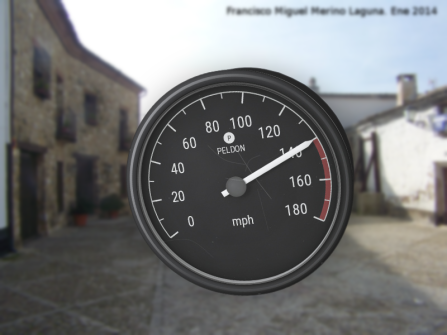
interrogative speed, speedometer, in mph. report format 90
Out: 140
